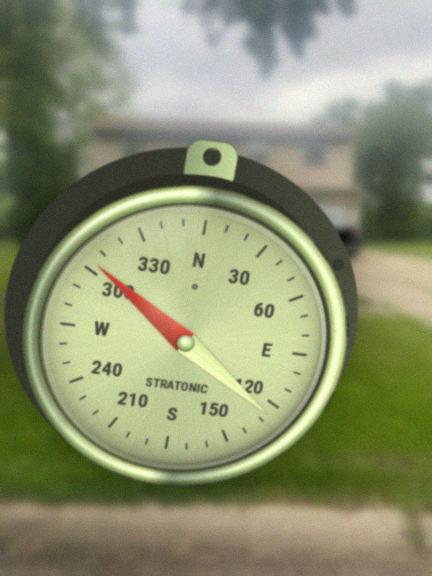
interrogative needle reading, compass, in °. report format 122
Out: 305
